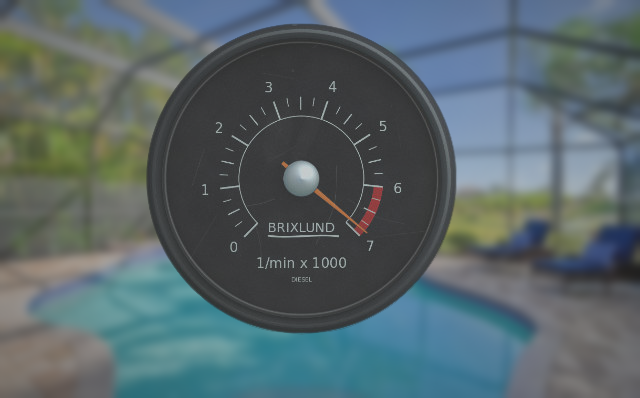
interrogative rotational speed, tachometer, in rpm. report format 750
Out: 6875
